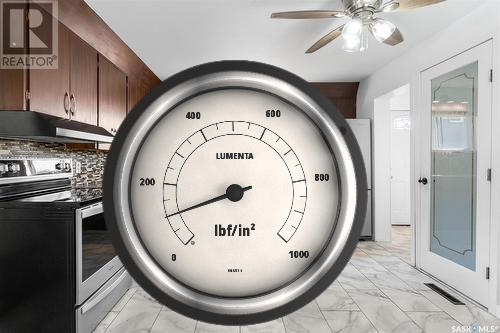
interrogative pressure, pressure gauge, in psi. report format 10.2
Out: 100
